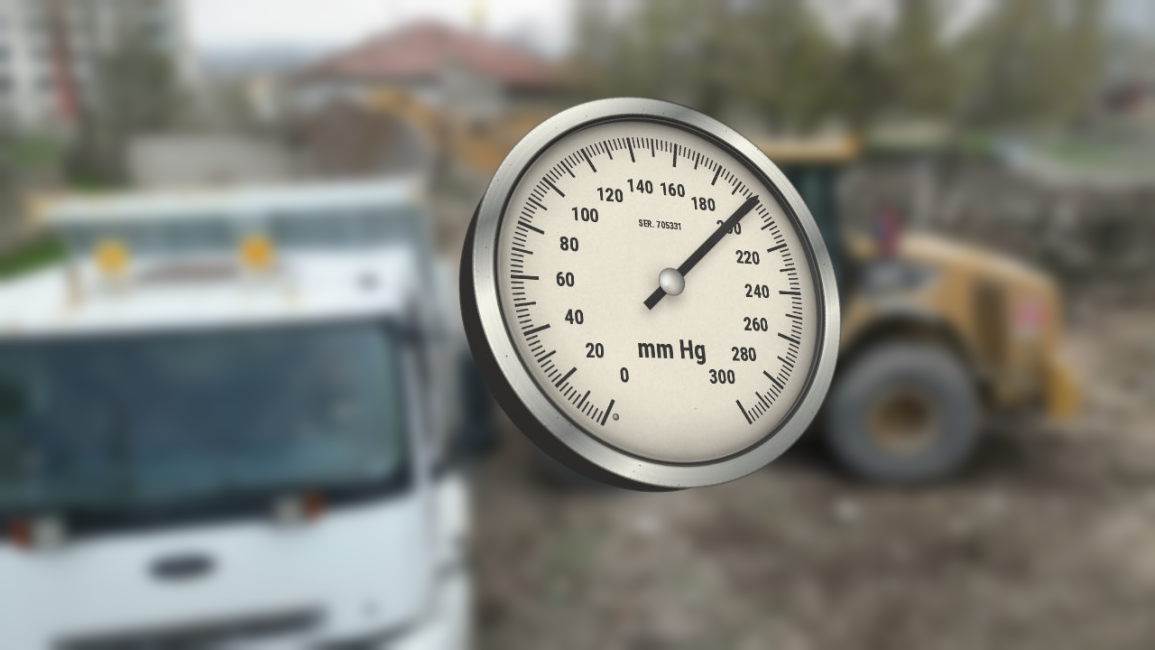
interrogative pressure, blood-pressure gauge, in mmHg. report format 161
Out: 198
